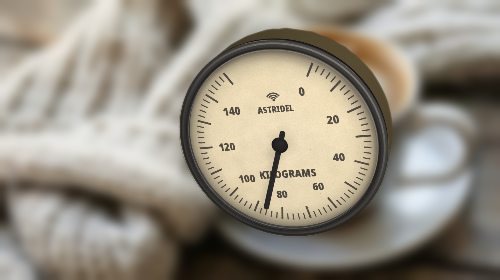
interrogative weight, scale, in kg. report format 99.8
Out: 86
